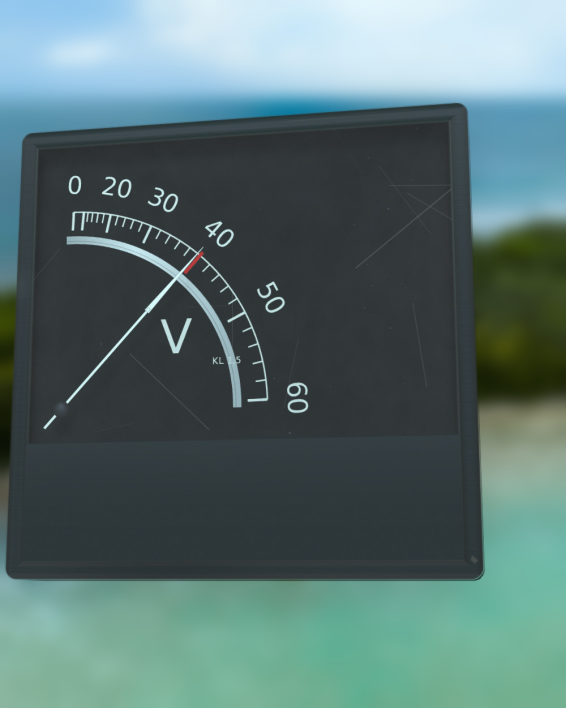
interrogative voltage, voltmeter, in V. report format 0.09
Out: 40
